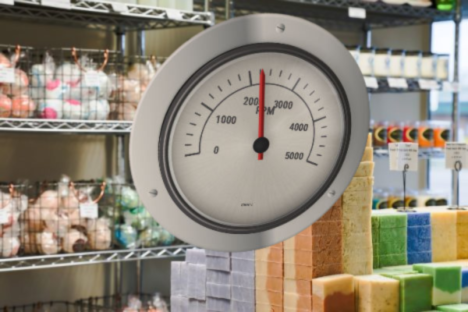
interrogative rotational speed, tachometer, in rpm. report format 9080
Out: 2200
